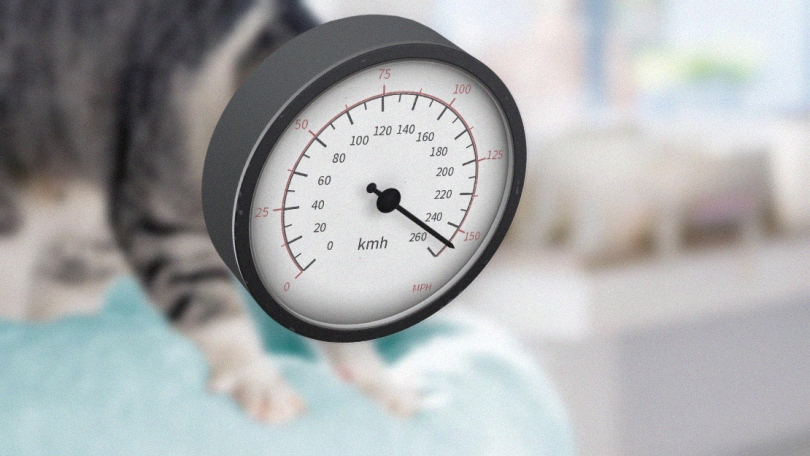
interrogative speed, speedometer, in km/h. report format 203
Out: 250
